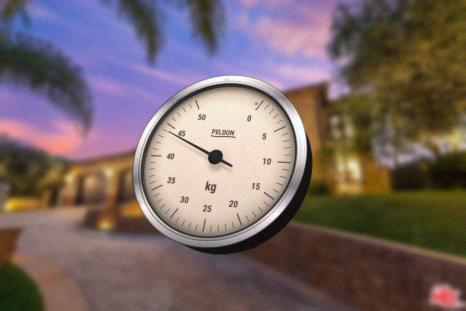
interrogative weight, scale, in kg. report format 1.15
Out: 44
